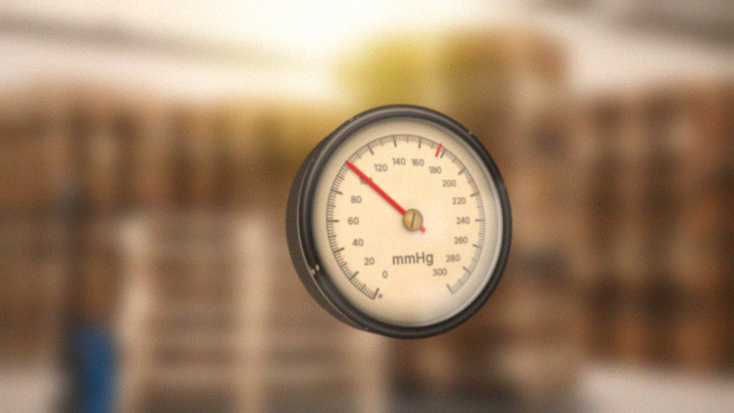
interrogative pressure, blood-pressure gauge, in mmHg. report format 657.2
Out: 100
